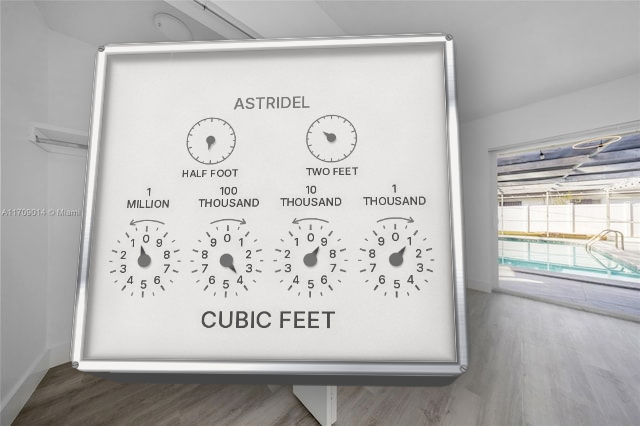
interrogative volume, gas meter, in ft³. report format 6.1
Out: 39100
